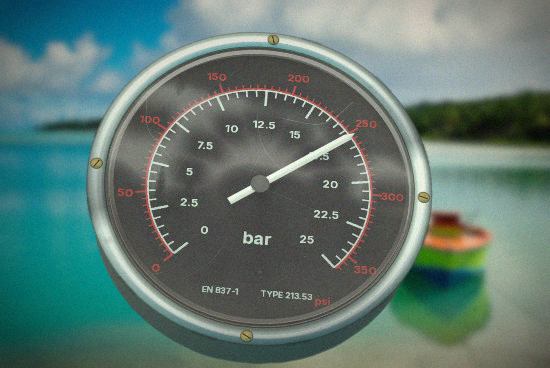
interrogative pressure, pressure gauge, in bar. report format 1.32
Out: 17.5
